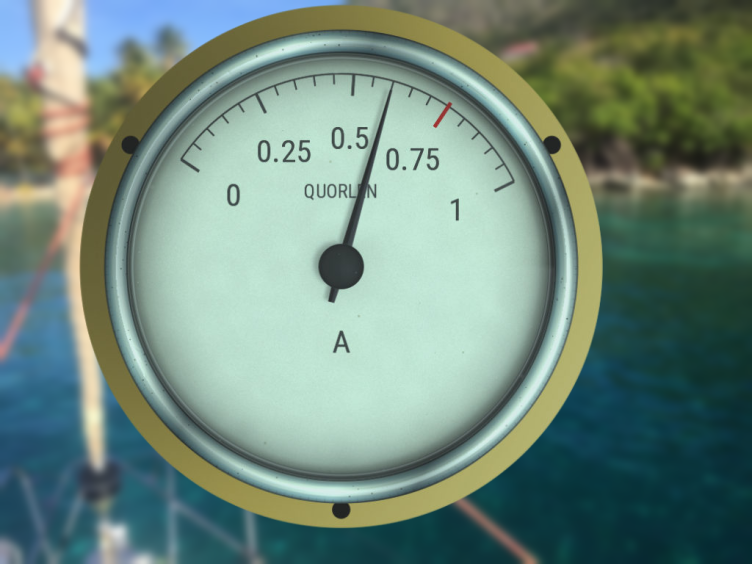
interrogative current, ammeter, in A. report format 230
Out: 0.6
